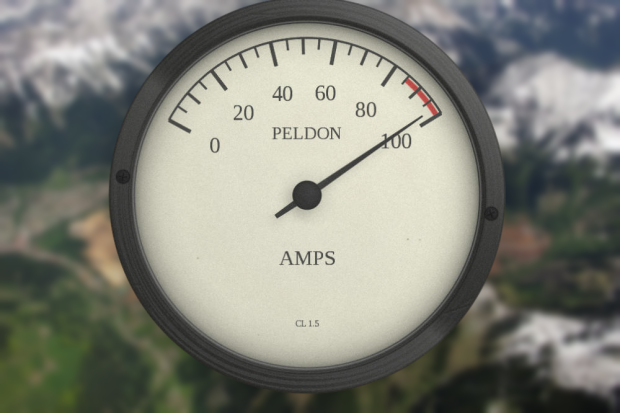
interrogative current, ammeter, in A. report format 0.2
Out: 97.5
